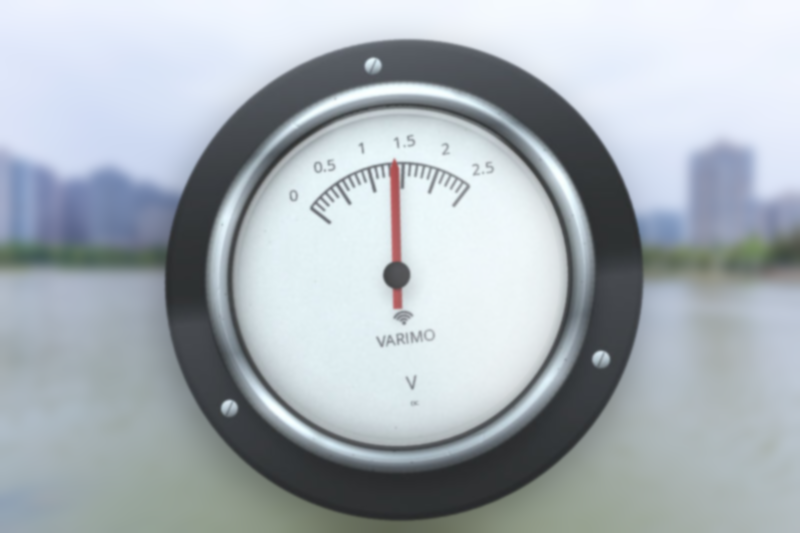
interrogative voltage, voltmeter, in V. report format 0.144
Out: 1.4
